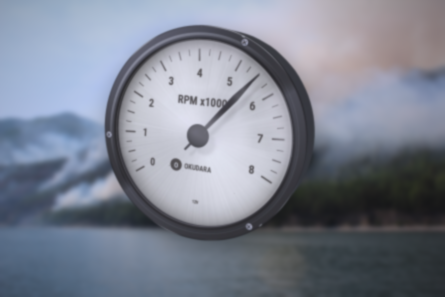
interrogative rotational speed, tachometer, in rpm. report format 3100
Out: 5500
